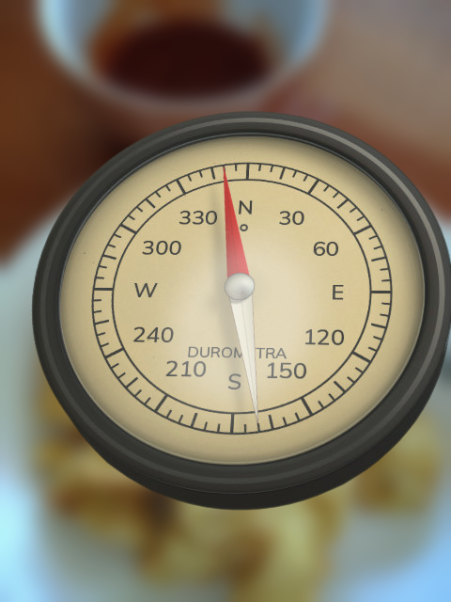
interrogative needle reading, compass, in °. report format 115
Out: 350
